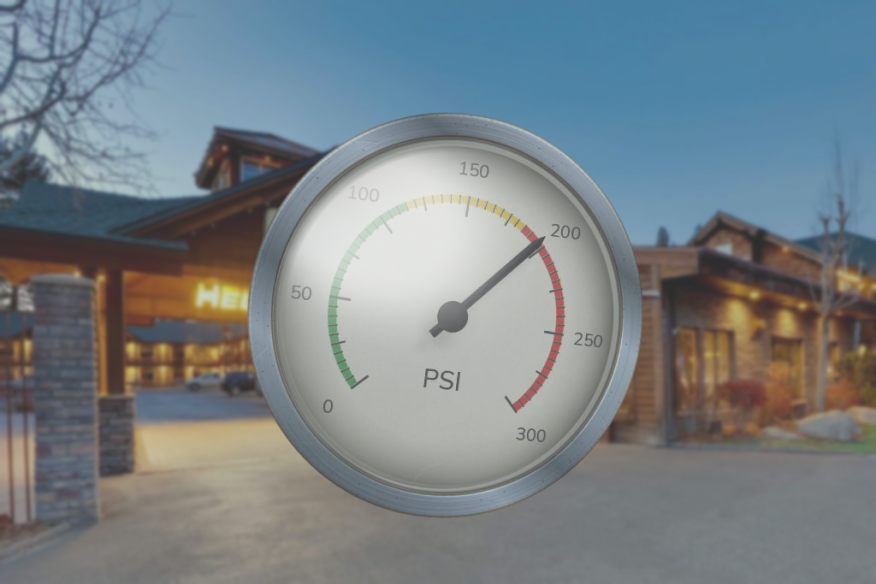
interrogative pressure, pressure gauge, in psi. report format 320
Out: 195
